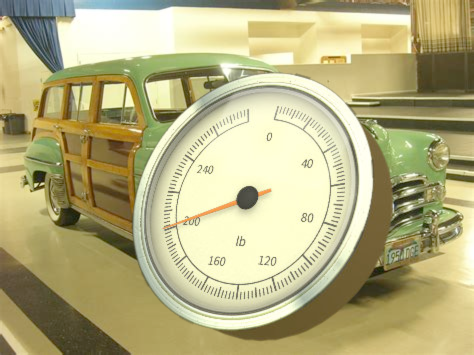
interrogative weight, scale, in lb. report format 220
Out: 200
